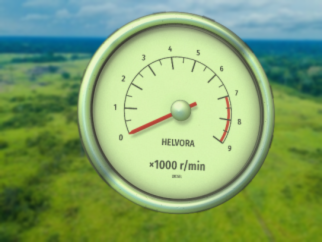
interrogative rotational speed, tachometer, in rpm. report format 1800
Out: 0
